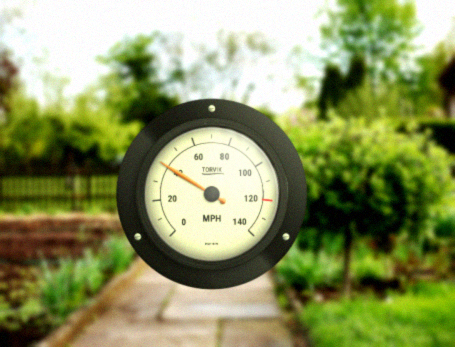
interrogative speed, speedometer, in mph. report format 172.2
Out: 40
